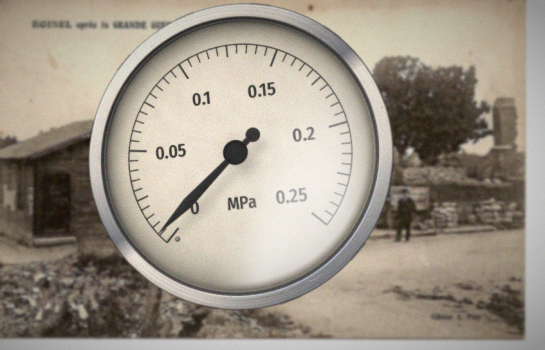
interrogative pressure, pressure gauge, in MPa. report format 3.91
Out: 0.005
